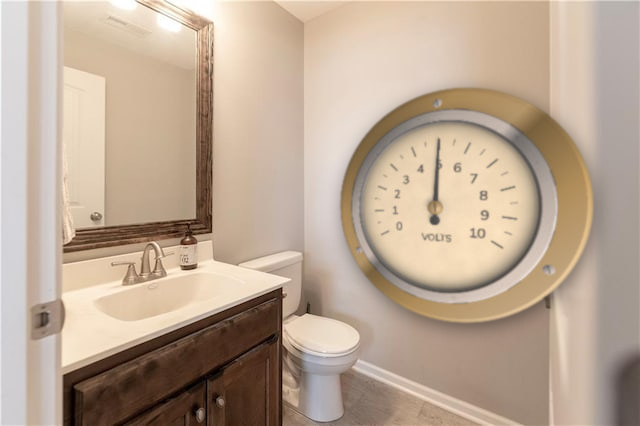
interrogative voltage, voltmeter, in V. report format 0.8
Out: 5
